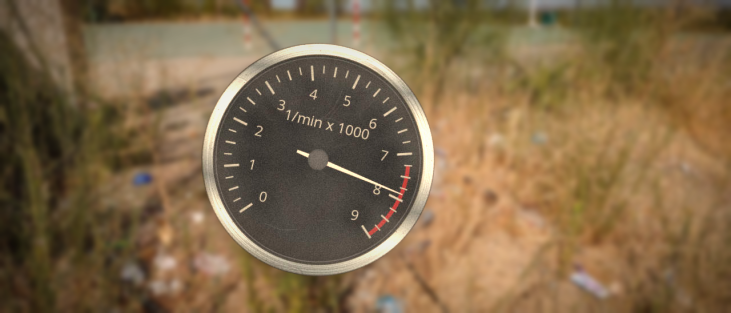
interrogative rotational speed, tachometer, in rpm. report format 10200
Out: 7875
